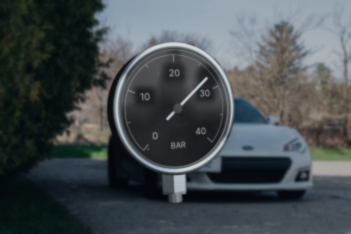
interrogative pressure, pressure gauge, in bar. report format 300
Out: 27.5
